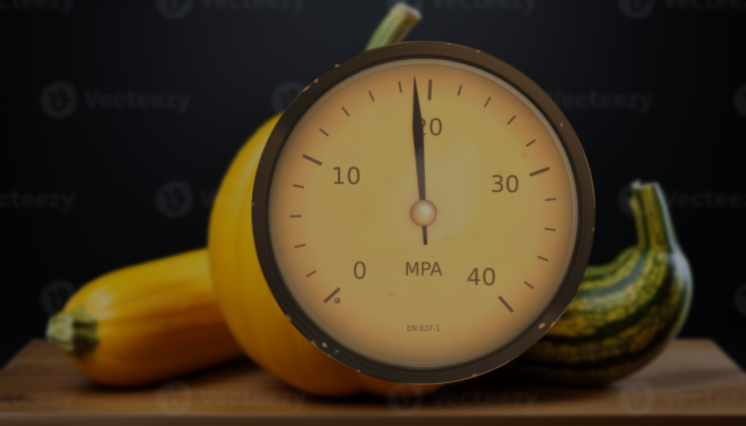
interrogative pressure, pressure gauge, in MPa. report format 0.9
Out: 19
